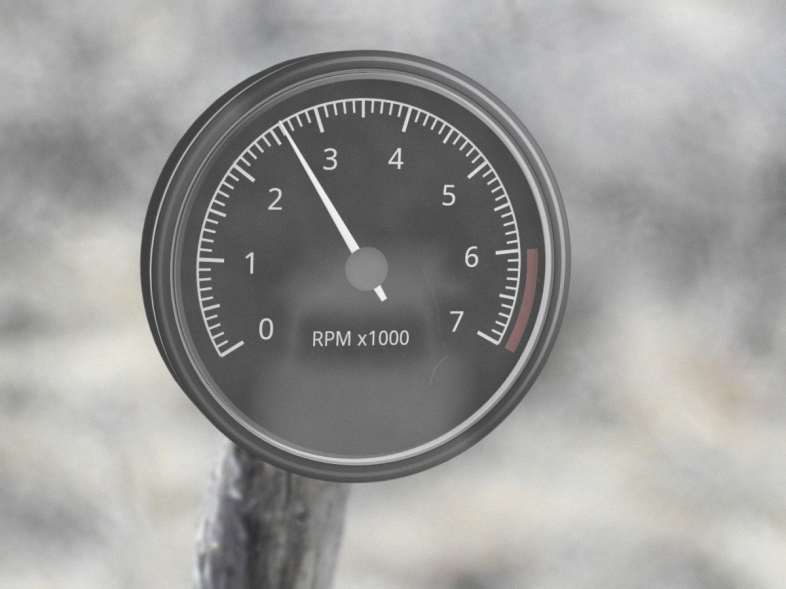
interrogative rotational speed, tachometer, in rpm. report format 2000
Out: 2600
